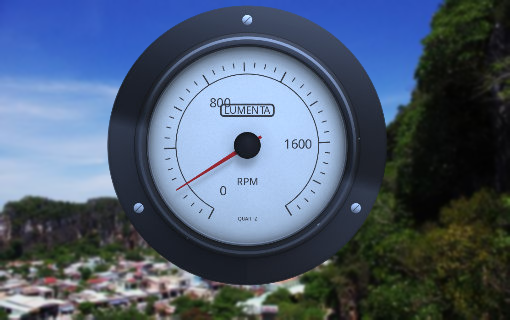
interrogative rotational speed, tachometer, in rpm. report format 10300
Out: 200
